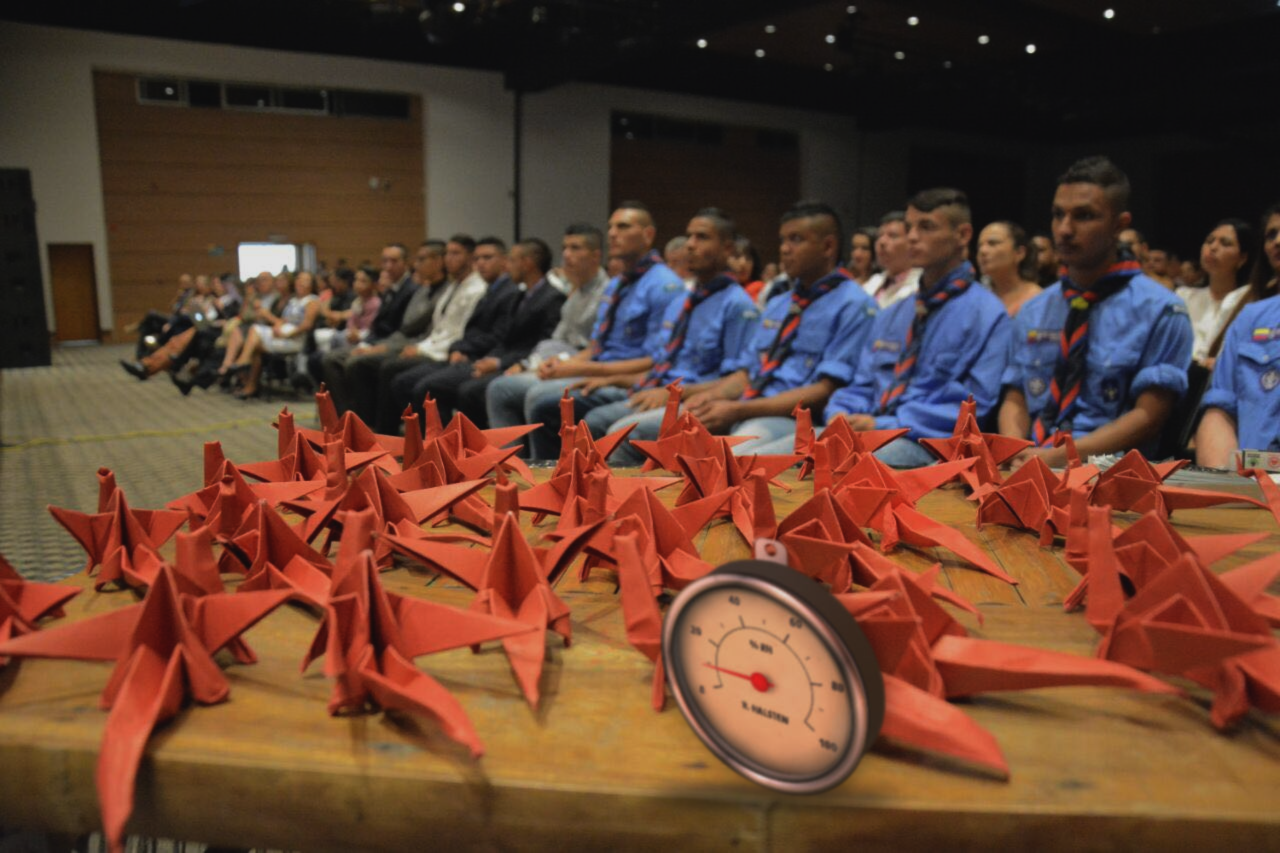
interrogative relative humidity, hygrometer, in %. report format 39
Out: 10
